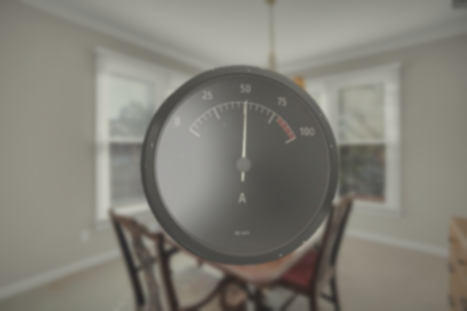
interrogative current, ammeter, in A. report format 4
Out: 50
